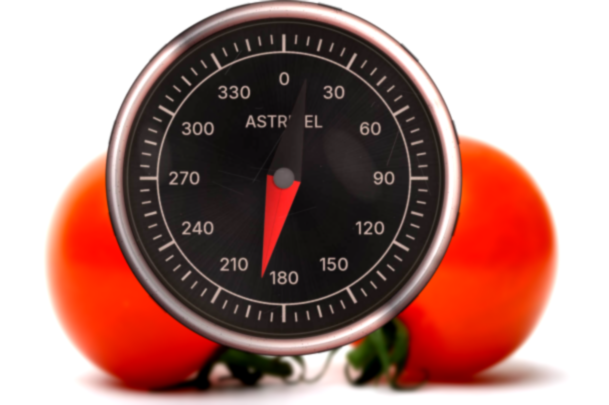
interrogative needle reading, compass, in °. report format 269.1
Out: 192.5
